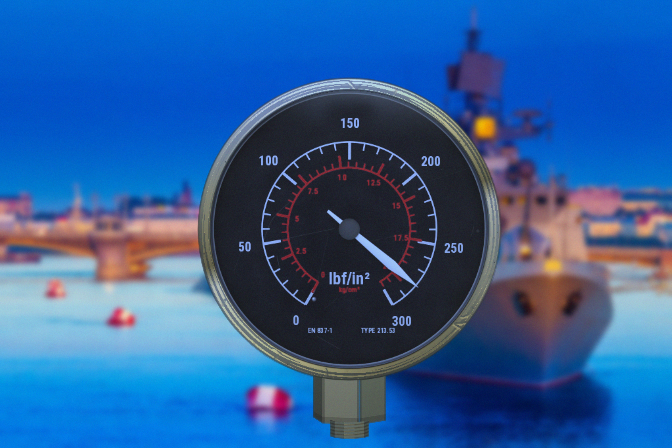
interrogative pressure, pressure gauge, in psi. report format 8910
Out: 280
